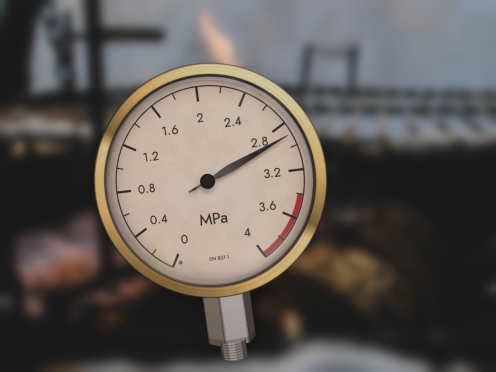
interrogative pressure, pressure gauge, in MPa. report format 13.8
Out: 2.9
